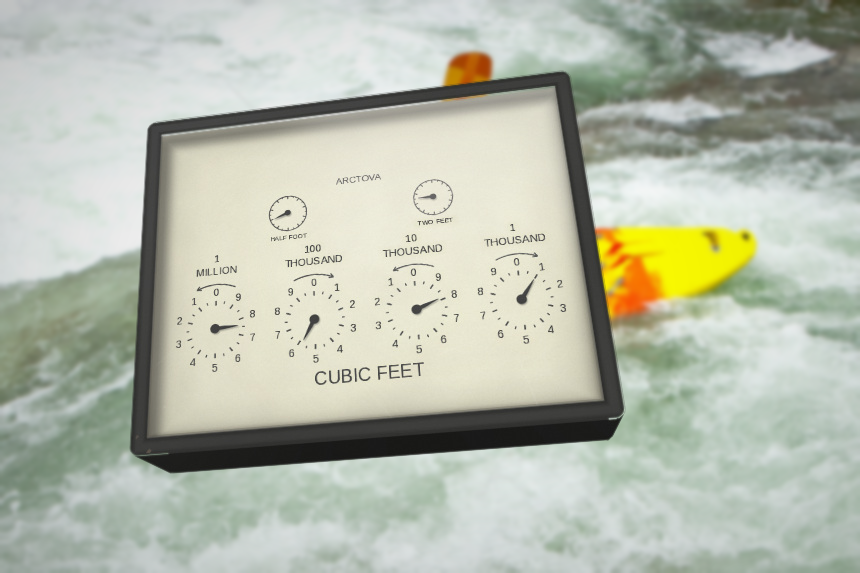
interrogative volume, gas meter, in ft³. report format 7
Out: 758100
